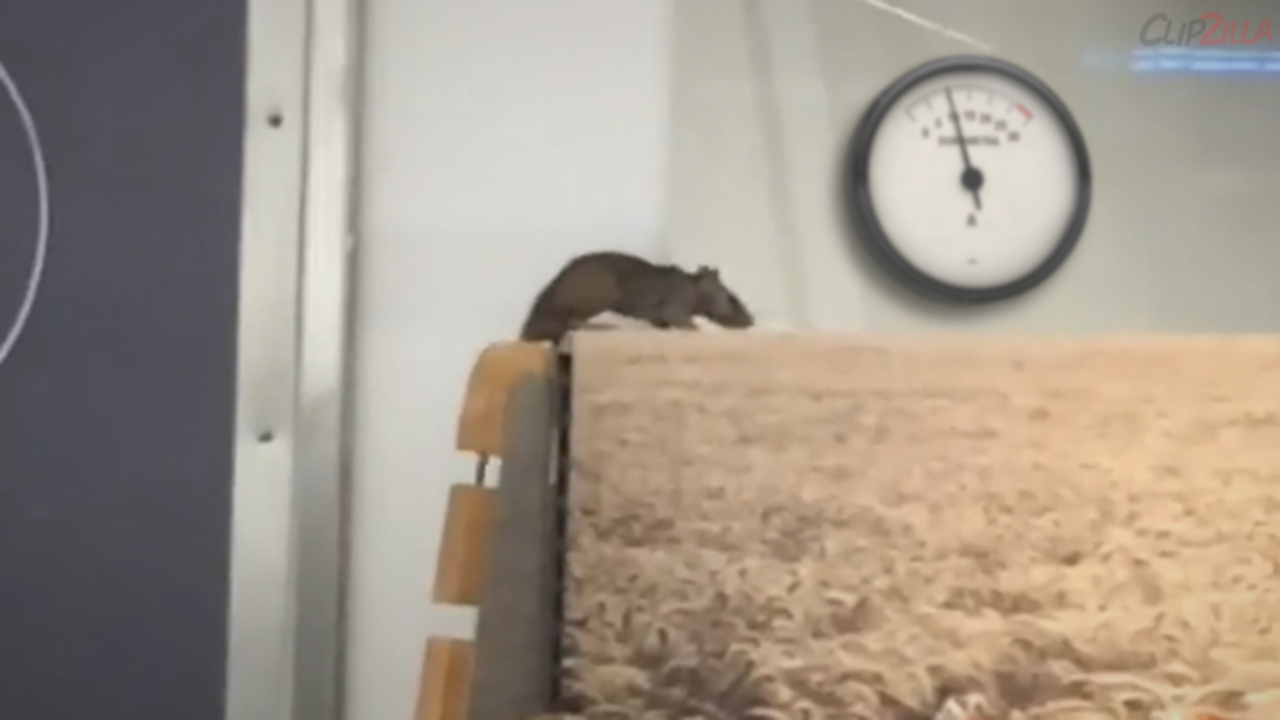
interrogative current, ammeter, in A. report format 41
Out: 10
